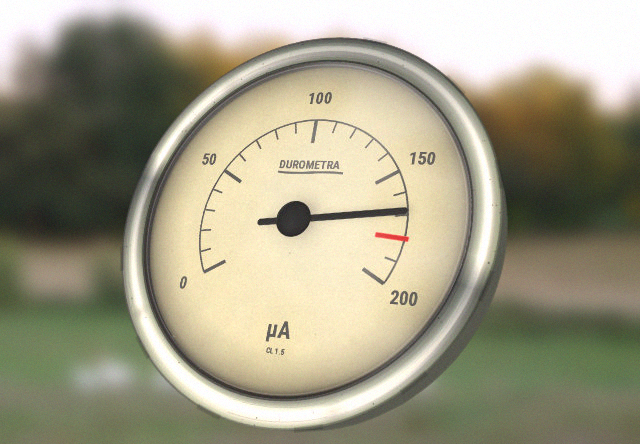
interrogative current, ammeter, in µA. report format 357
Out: 170
